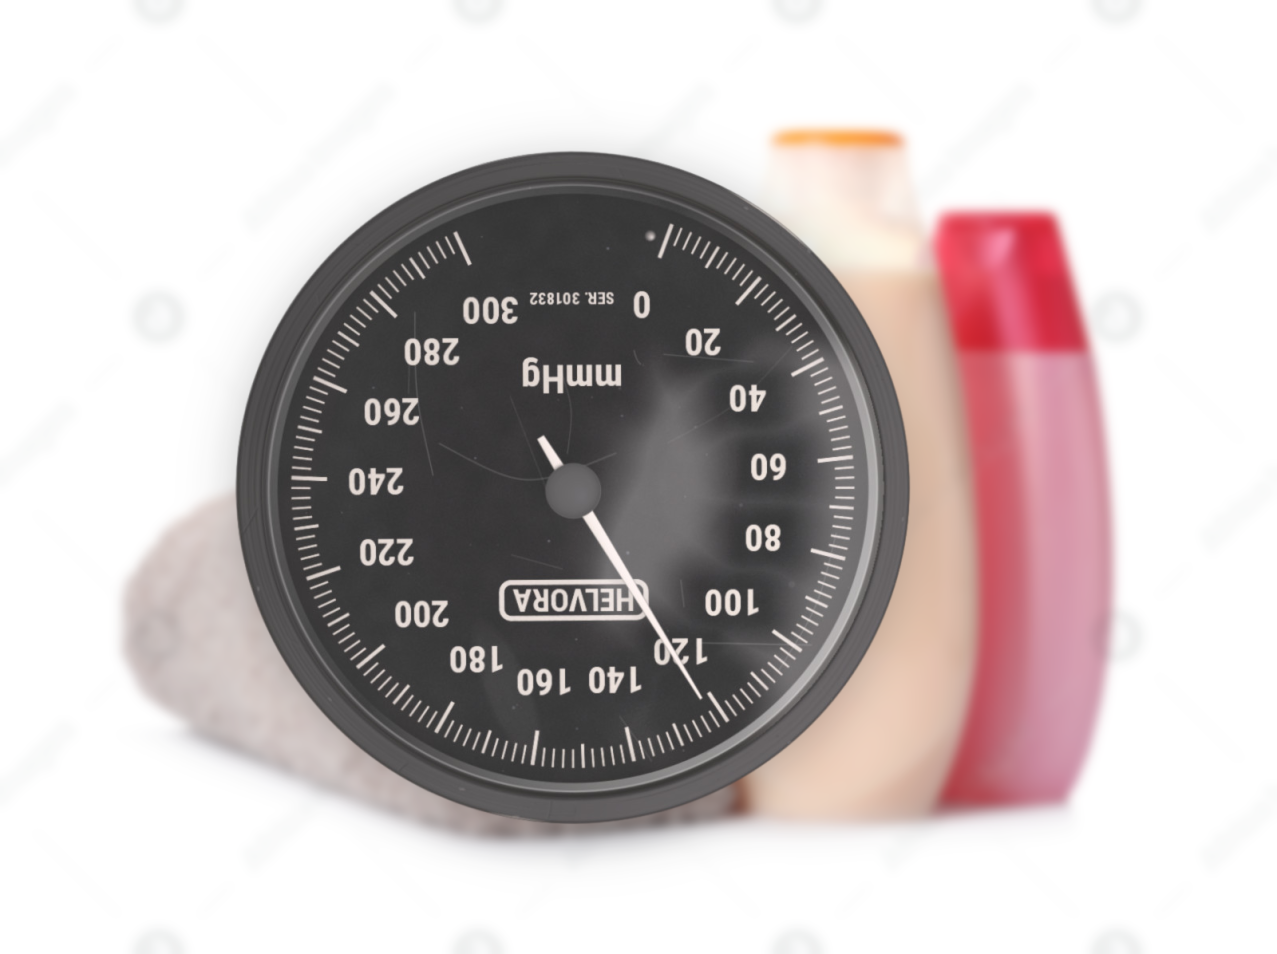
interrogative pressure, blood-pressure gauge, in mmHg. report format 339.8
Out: 122
